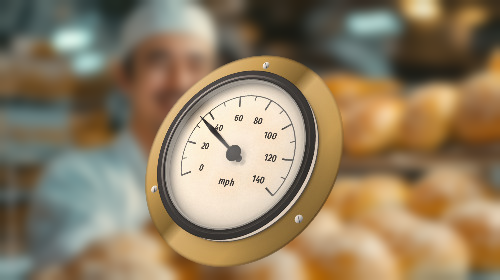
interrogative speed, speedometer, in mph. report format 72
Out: 35
